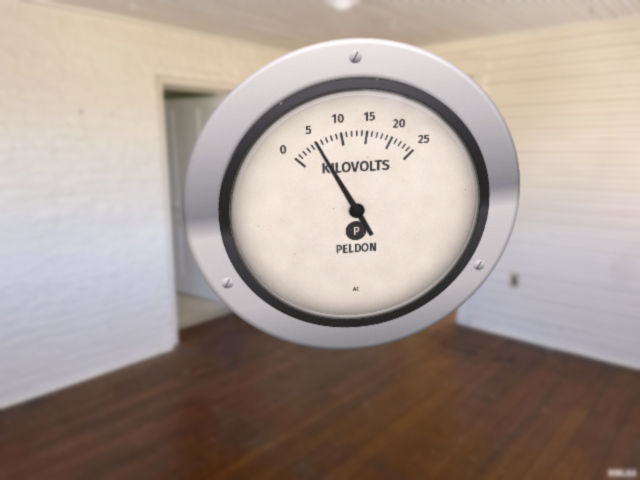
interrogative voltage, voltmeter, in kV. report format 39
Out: 5
